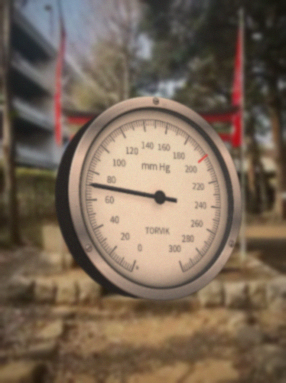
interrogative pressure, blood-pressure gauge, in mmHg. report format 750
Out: 70
